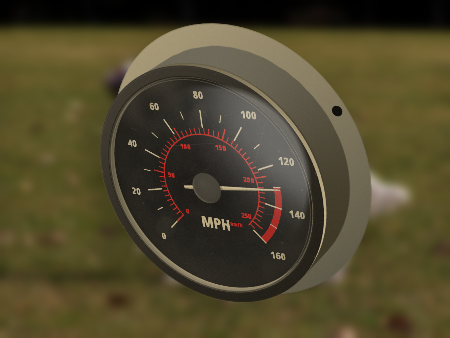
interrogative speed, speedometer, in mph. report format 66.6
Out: 130
